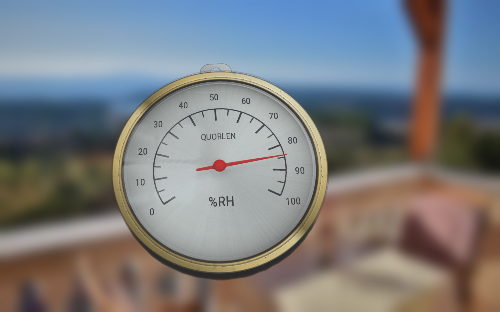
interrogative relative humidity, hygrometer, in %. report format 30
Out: 85
